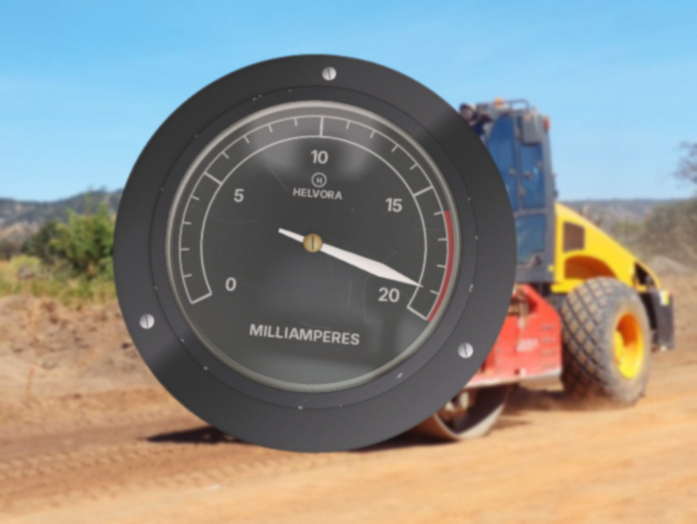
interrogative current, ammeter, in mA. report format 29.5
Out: 19
